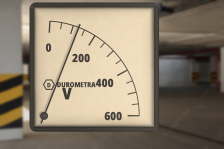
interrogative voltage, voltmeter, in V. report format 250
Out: 125
